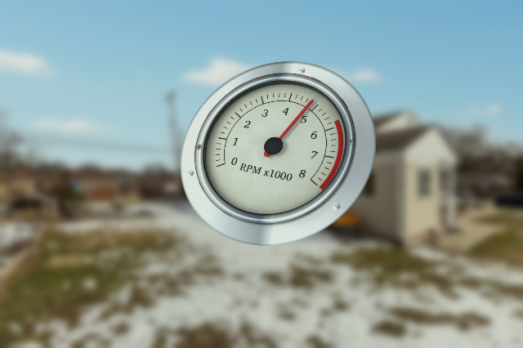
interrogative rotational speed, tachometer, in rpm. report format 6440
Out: 4800
